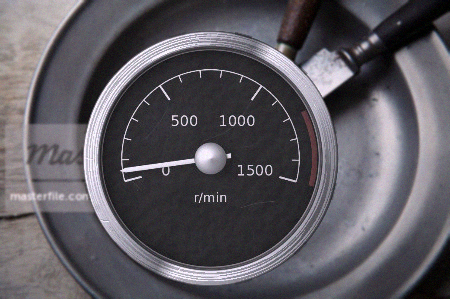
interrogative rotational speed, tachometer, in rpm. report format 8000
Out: 50
